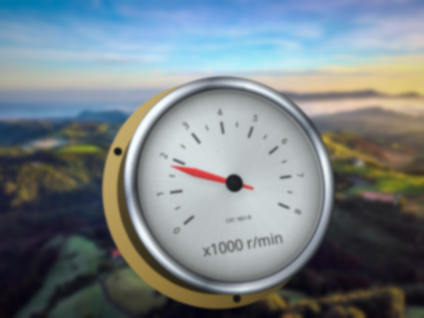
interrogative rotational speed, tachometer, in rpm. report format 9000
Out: 1750
